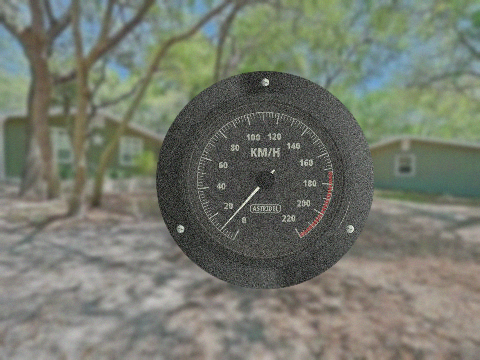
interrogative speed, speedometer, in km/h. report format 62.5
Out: 10
